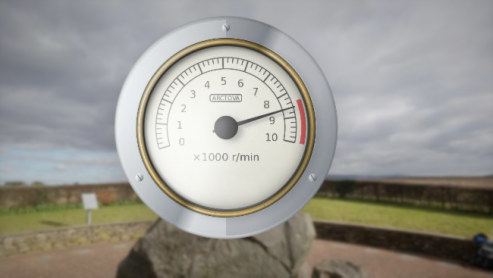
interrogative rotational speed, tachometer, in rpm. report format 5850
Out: 8600
